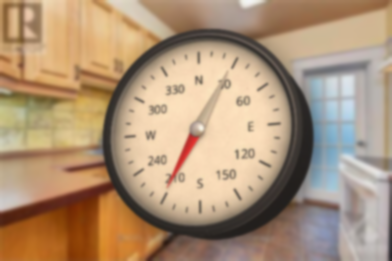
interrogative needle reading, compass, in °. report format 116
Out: 210
